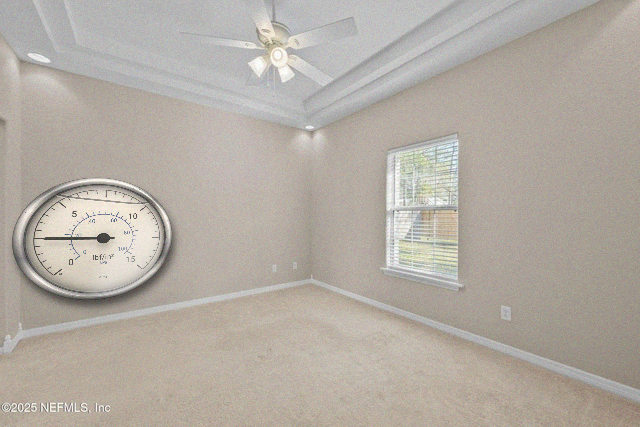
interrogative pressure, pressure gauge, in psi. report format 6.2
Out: 2.5
